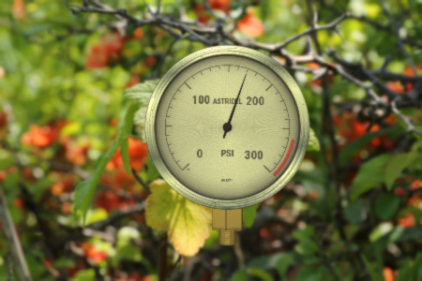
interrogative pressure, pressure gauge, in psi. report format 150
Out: 170
